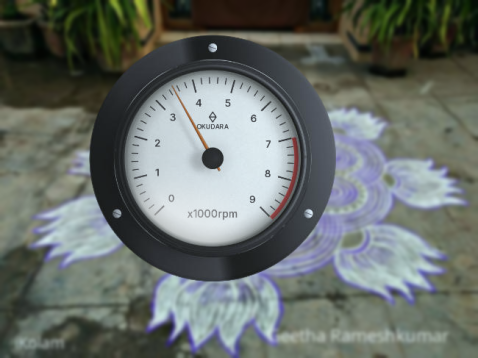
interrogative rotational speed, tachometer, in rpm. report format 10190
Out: 3500
